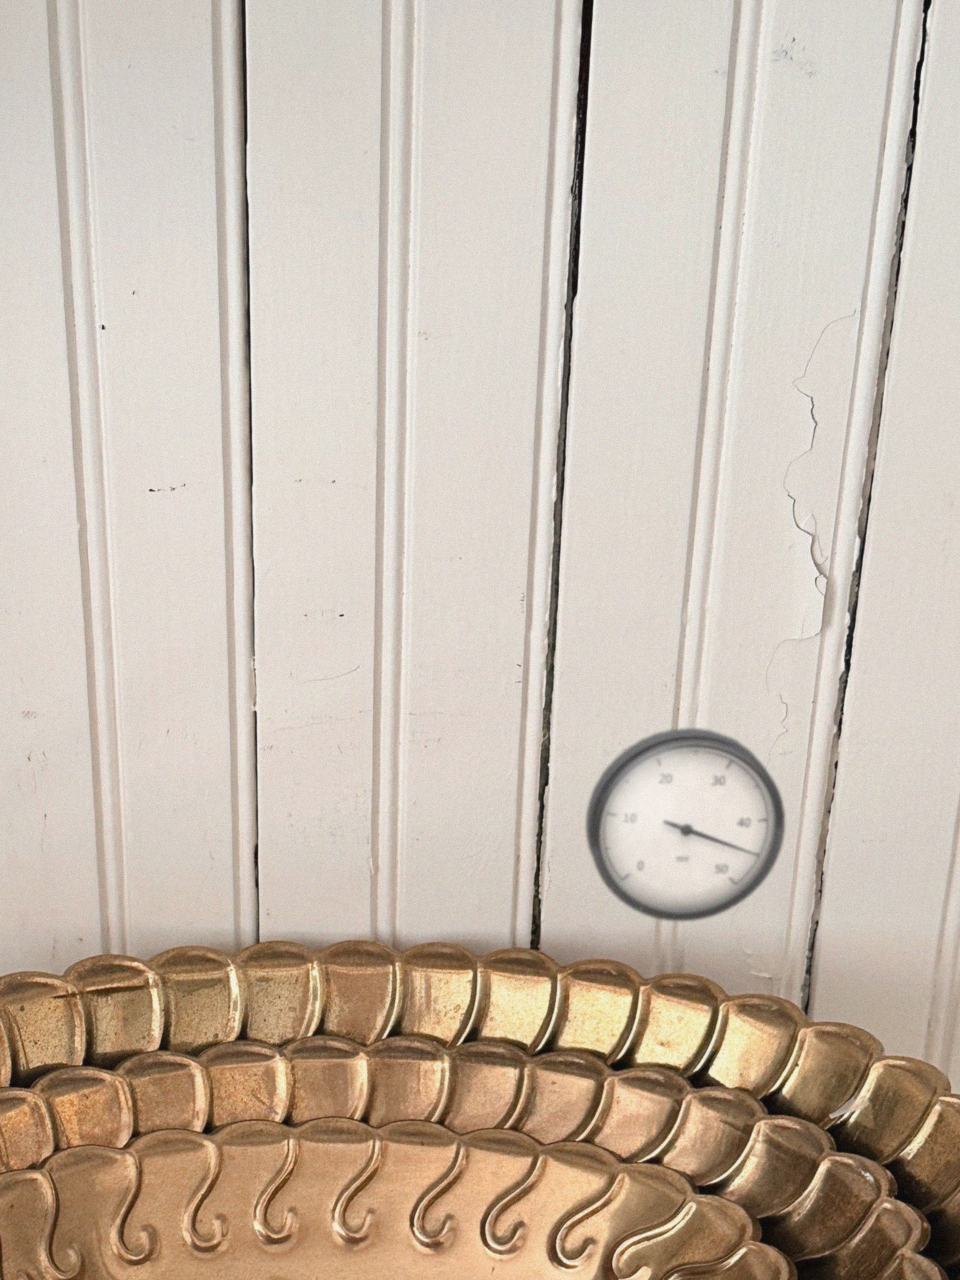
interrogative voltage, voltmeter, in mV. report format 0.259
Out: 45
